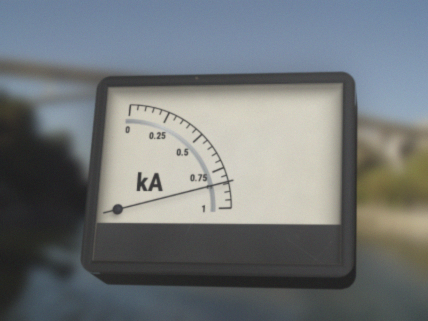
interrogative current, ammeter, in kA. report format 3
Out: 0.85
